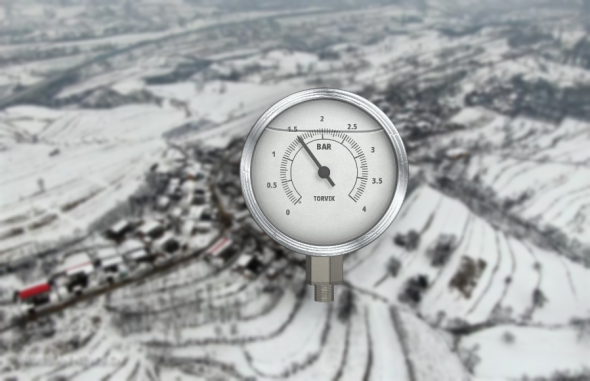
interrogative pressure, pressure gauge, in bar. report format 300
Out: 1.5
